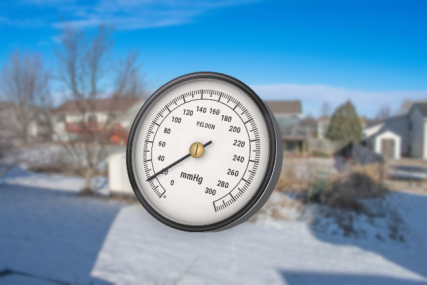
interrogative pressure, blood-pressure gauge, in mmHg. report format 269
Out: 20
